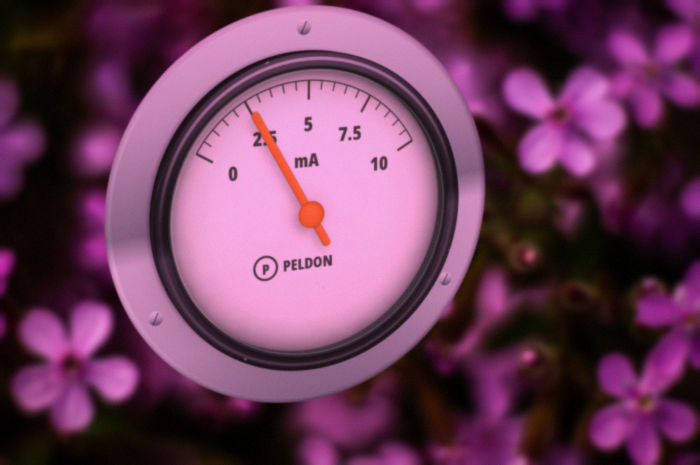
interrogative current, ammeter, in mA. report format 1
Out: 2.5
